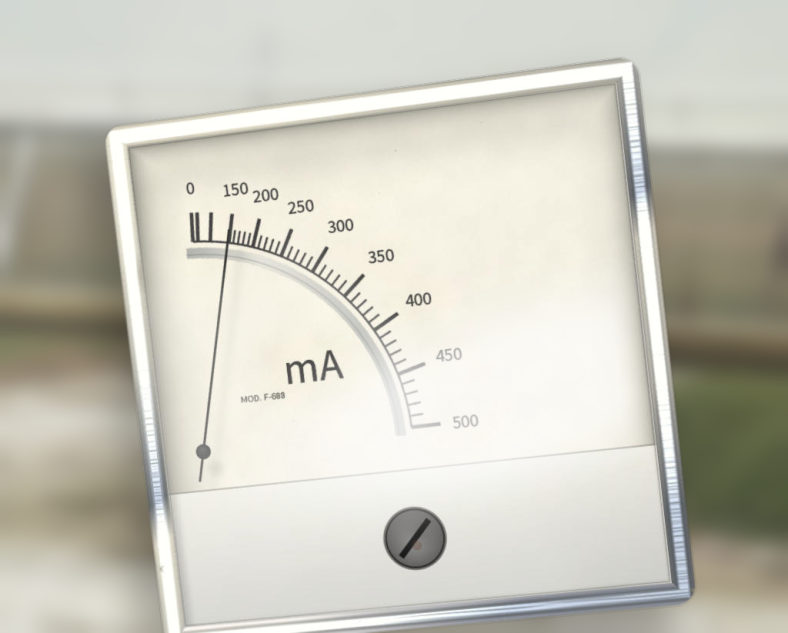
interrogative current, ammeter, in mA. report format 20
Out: 150
